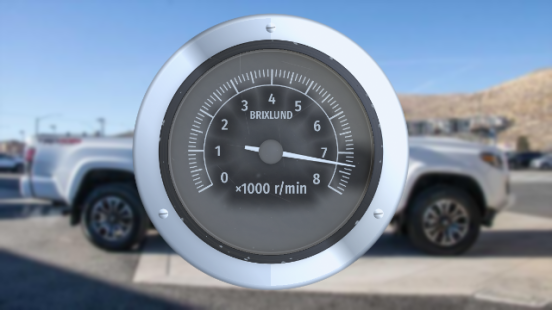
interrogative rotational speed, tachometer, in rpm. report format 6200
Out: 7300
